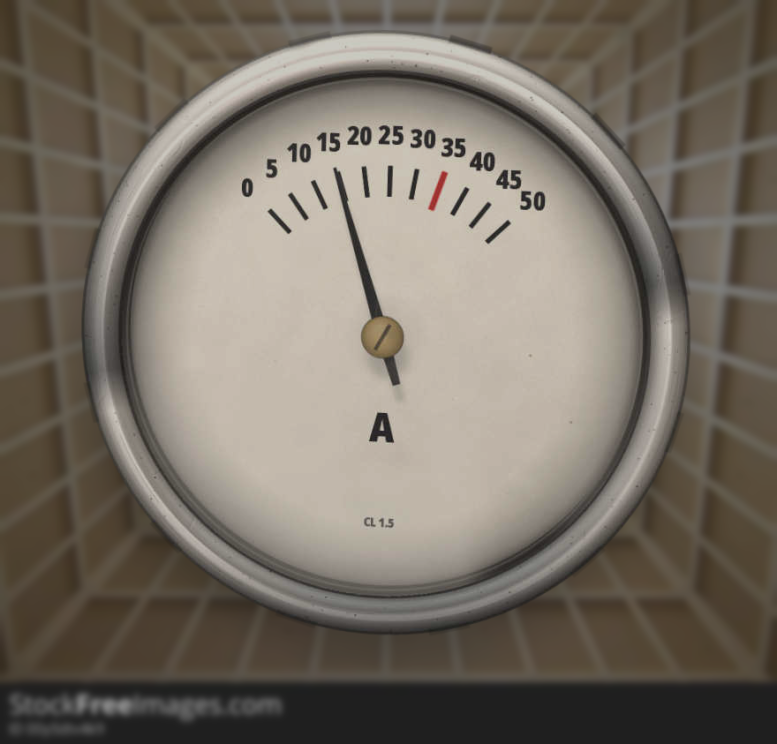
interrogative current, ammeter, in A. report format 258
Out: 15
